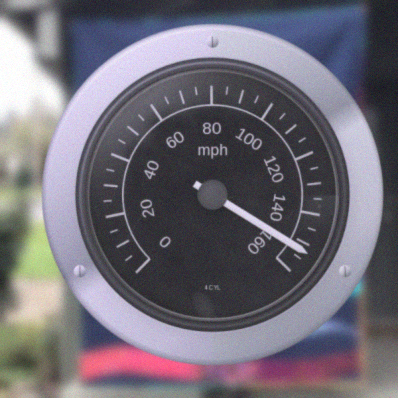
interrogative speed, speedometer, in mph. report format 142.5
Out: 152.5
